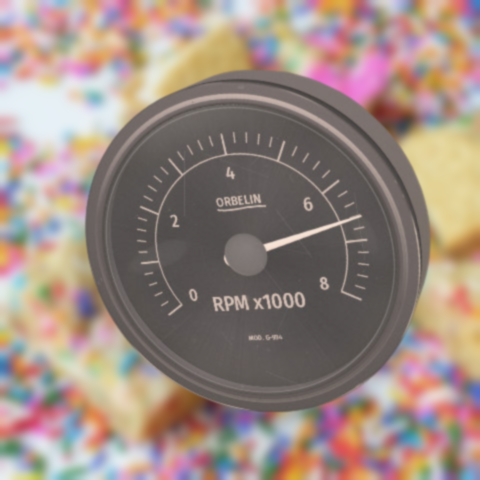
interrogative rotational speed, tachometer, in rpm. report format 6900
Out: 6600
